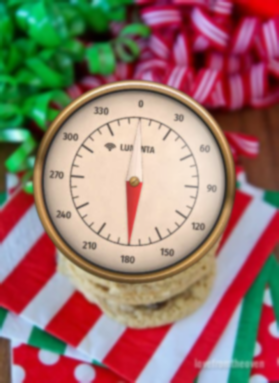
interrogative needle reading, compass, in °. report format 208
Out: 180
